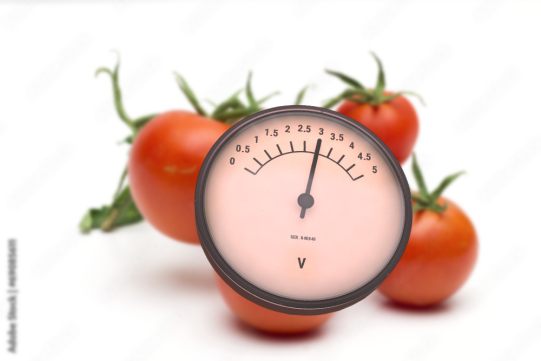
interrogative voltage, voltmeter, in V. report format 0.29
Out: 3
